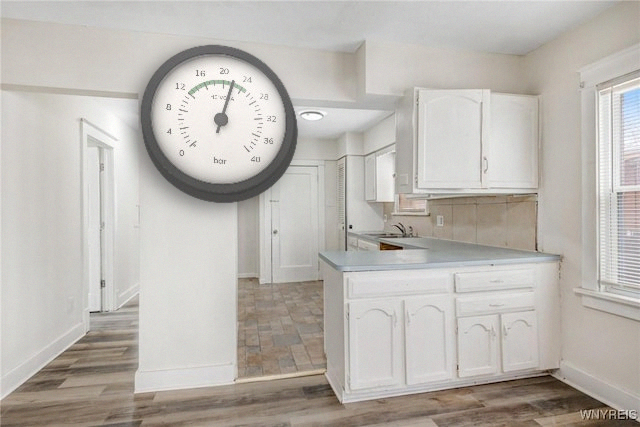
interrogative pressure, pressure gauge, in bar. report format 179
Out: 22
